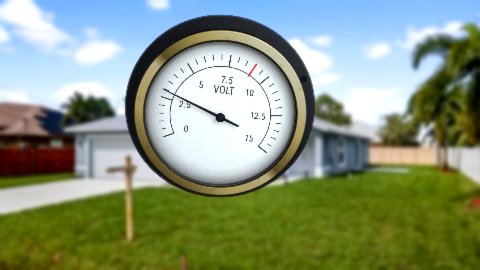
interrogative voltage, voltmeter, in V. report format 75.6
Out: 3
